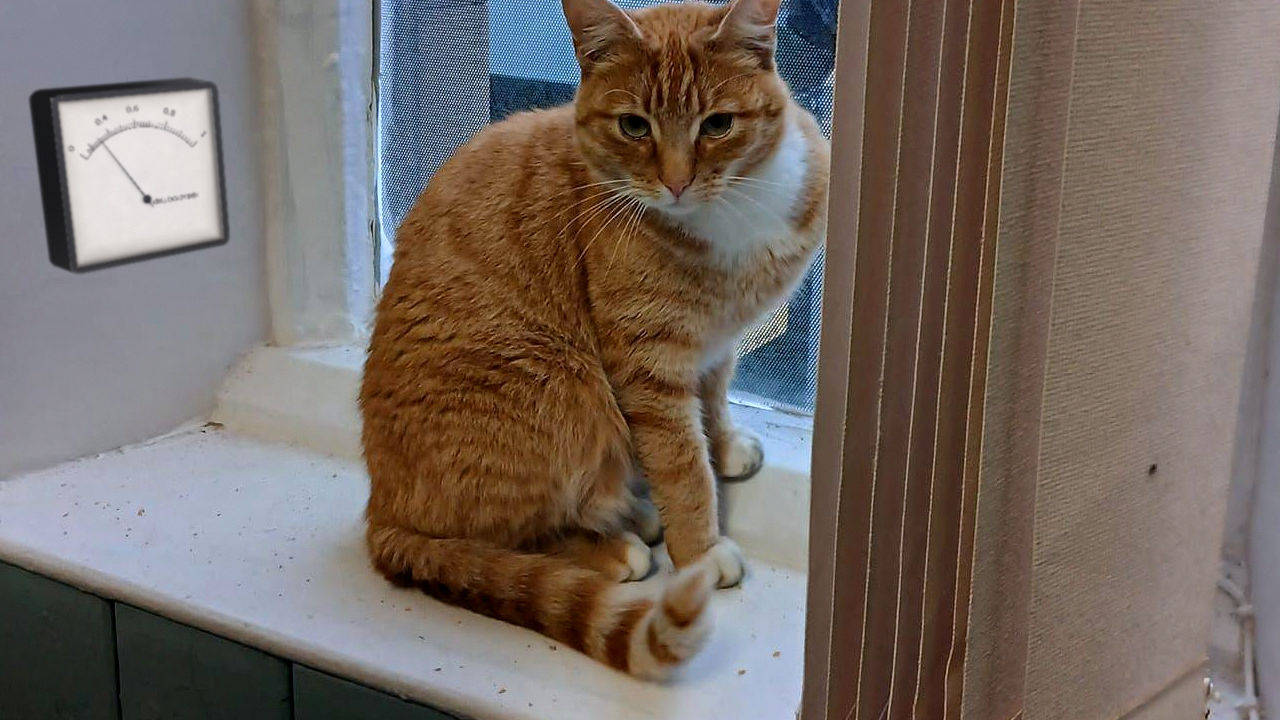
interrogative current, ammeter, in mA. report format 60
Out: 0.3
